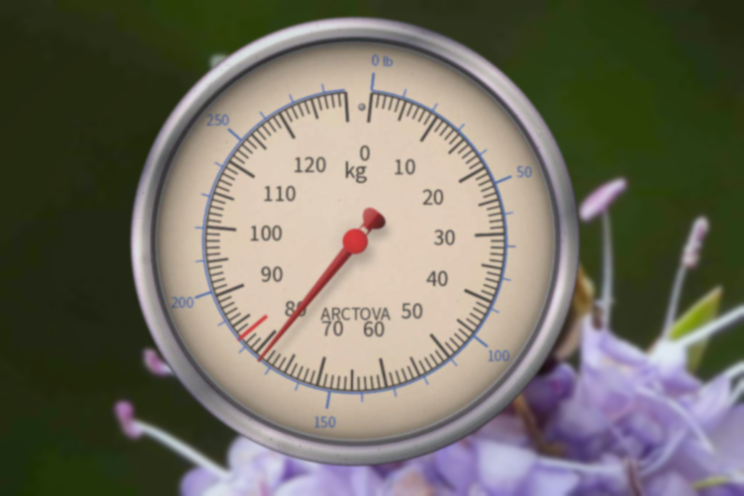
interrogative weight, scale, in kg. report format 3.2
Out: 79
